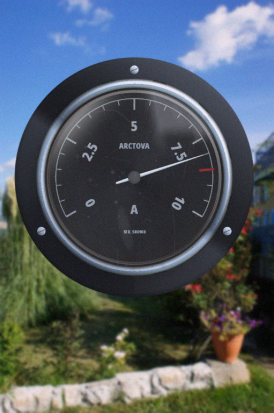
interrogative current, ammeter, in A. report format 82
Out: 8
